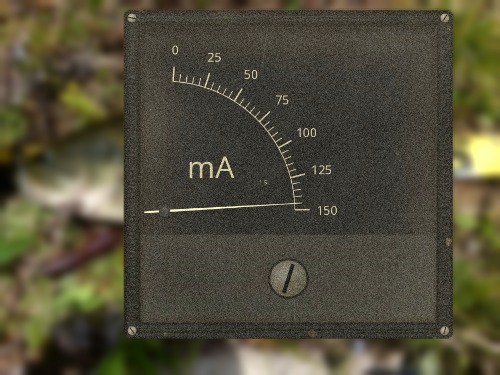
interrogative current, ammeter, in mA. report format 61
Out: 145
